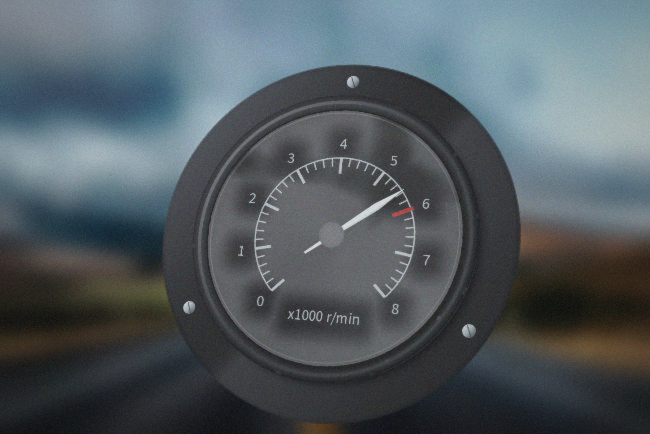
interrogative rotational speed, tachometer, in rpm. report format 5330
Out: 5600
